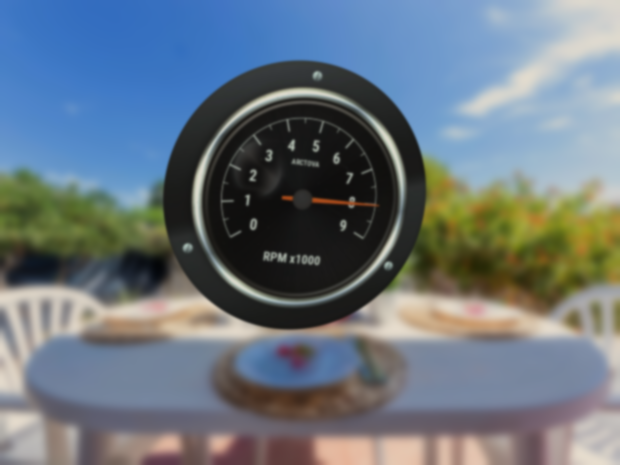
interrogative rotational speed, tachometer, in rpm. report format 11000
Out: 8000
